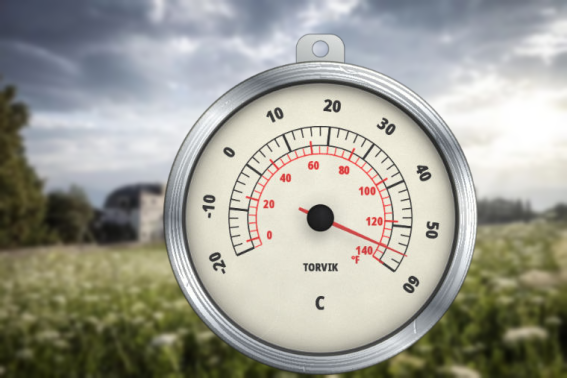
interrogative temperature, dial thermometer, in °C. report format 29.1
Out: 56
